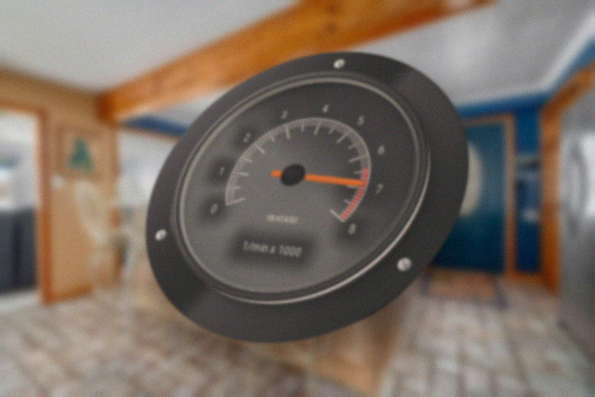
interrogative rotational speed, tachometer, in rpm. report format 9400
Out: 7000
